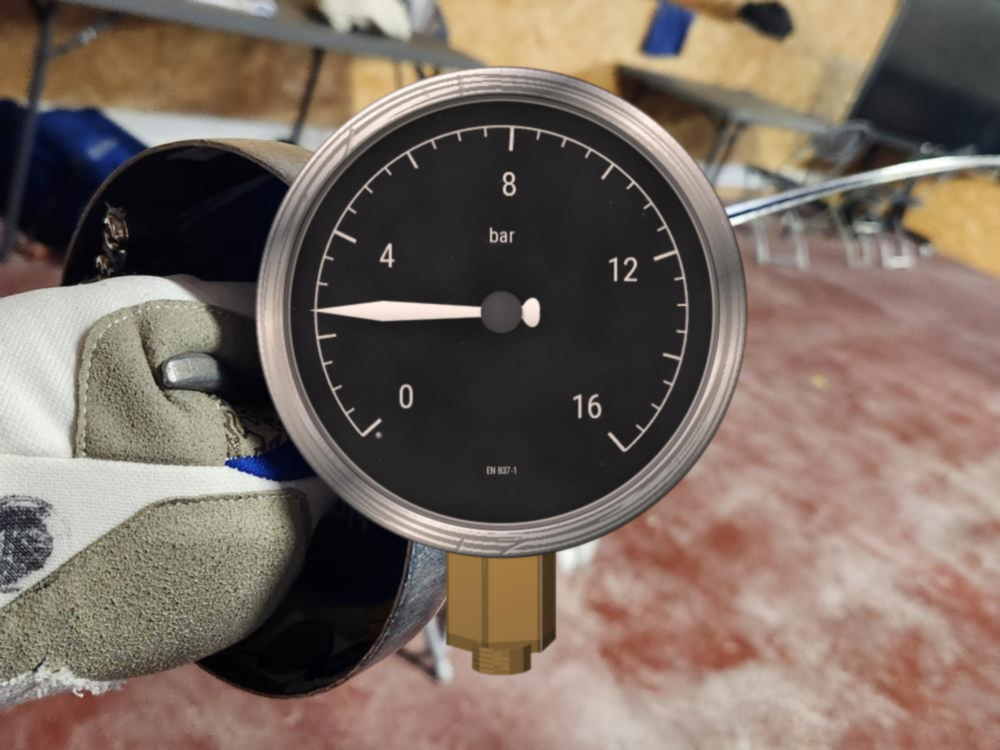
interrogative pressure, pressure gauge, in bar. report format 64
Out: 2.5
